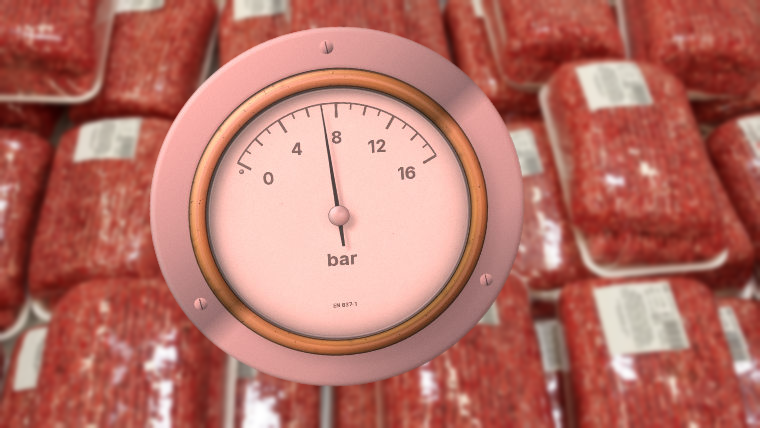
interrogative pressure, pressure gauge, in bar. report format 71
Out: 7
